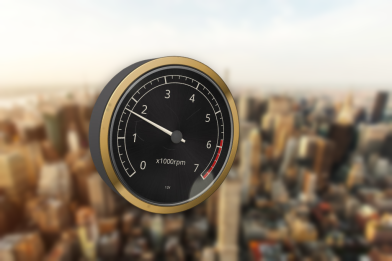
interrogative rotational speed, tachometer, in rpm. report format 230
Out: 1700
